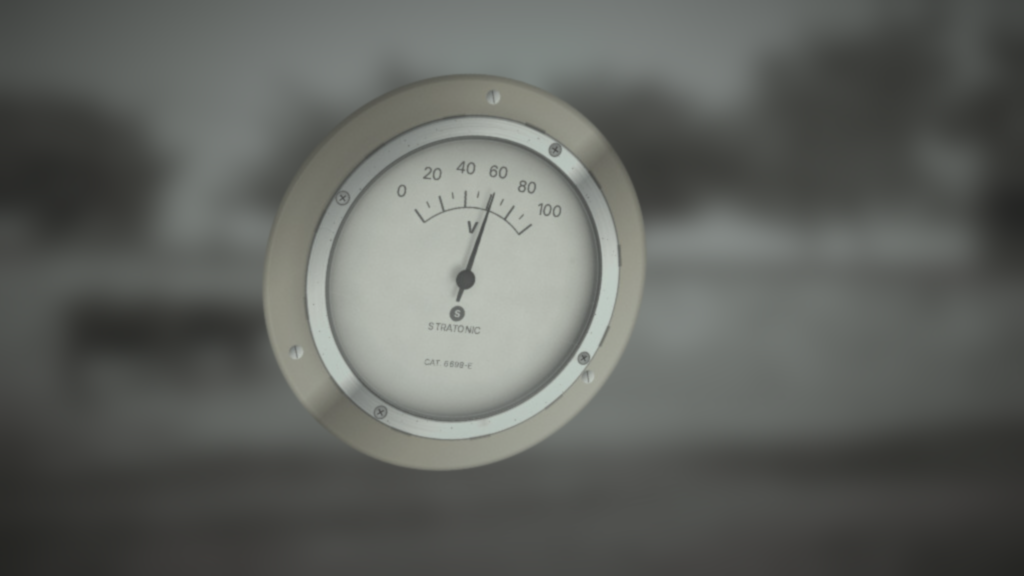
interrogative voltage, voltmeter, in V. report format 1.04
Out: 60
